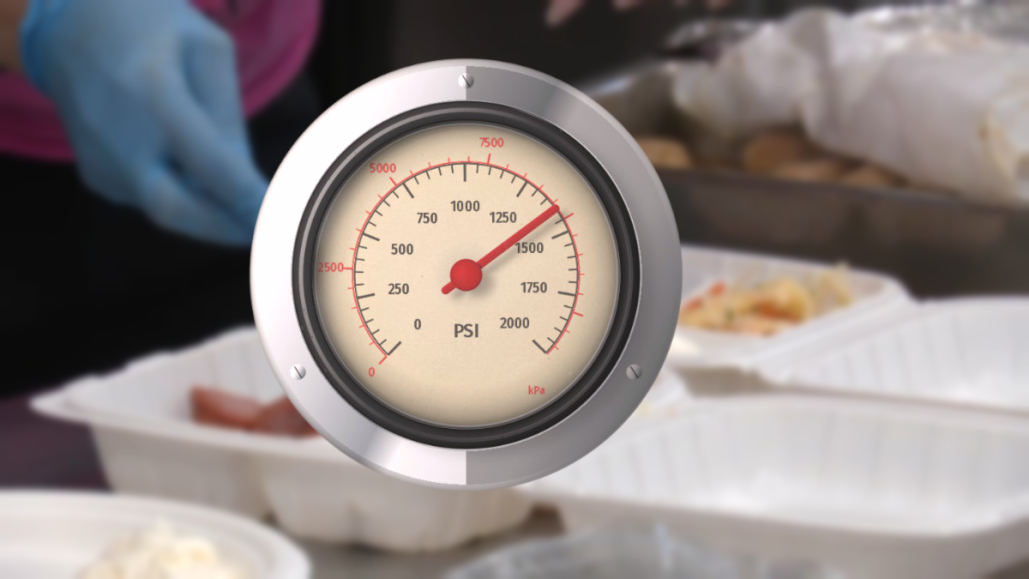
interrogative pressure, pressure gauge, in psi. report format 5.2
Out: 1400
